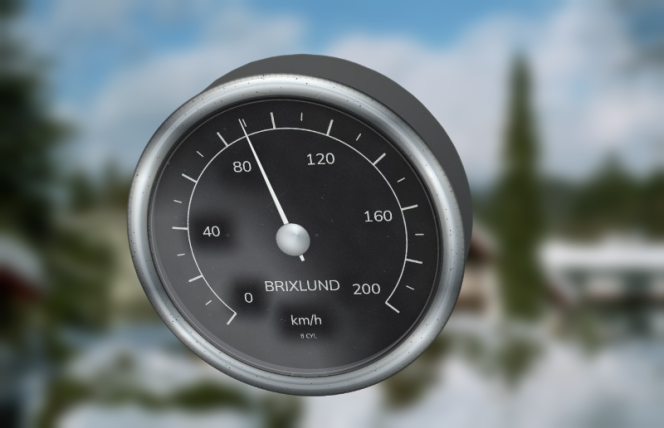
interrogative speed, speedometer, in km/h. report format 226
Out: 90
